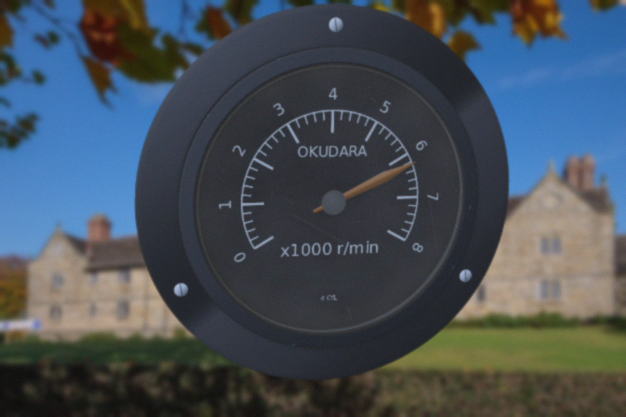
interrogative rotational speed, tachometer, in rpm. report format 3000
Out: 6200
